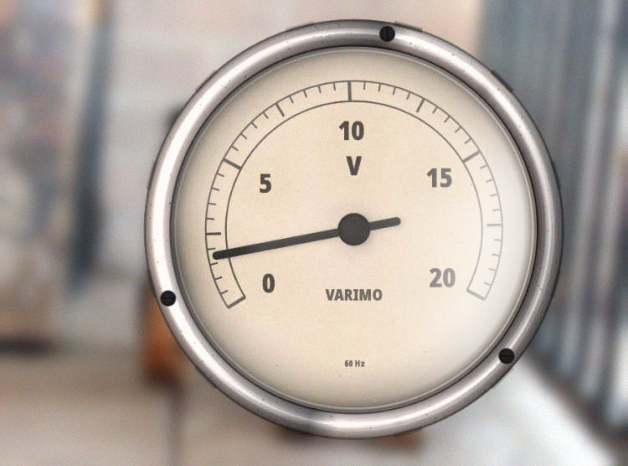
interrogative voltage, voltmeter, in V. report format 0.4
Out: 1.75
